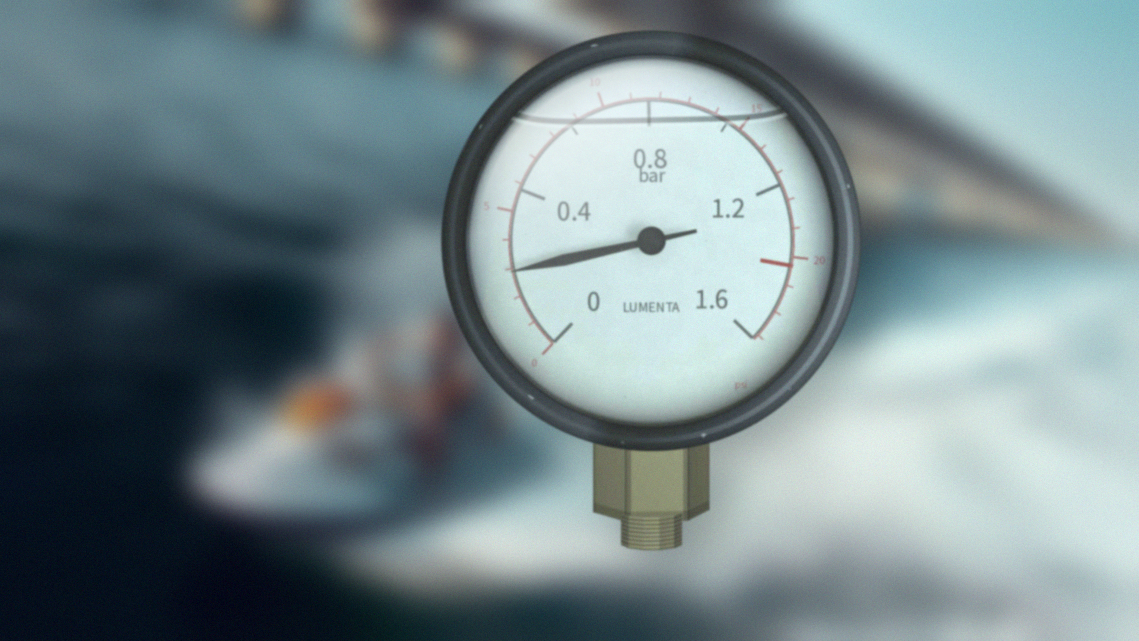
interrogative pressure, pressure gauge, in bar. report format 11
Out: 0.2
